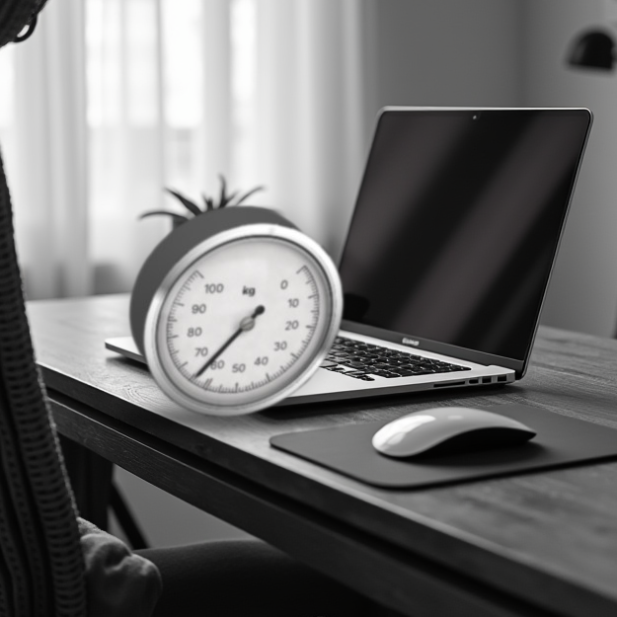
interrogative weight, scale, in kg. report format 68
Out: 65
